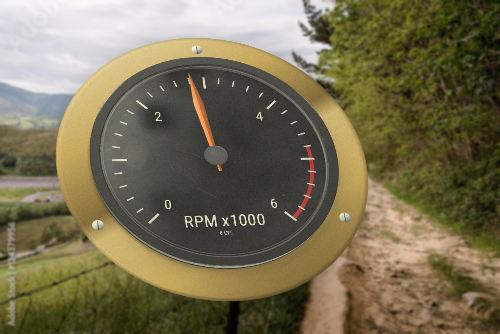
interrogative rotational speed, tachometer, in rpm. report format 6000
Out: 2800
